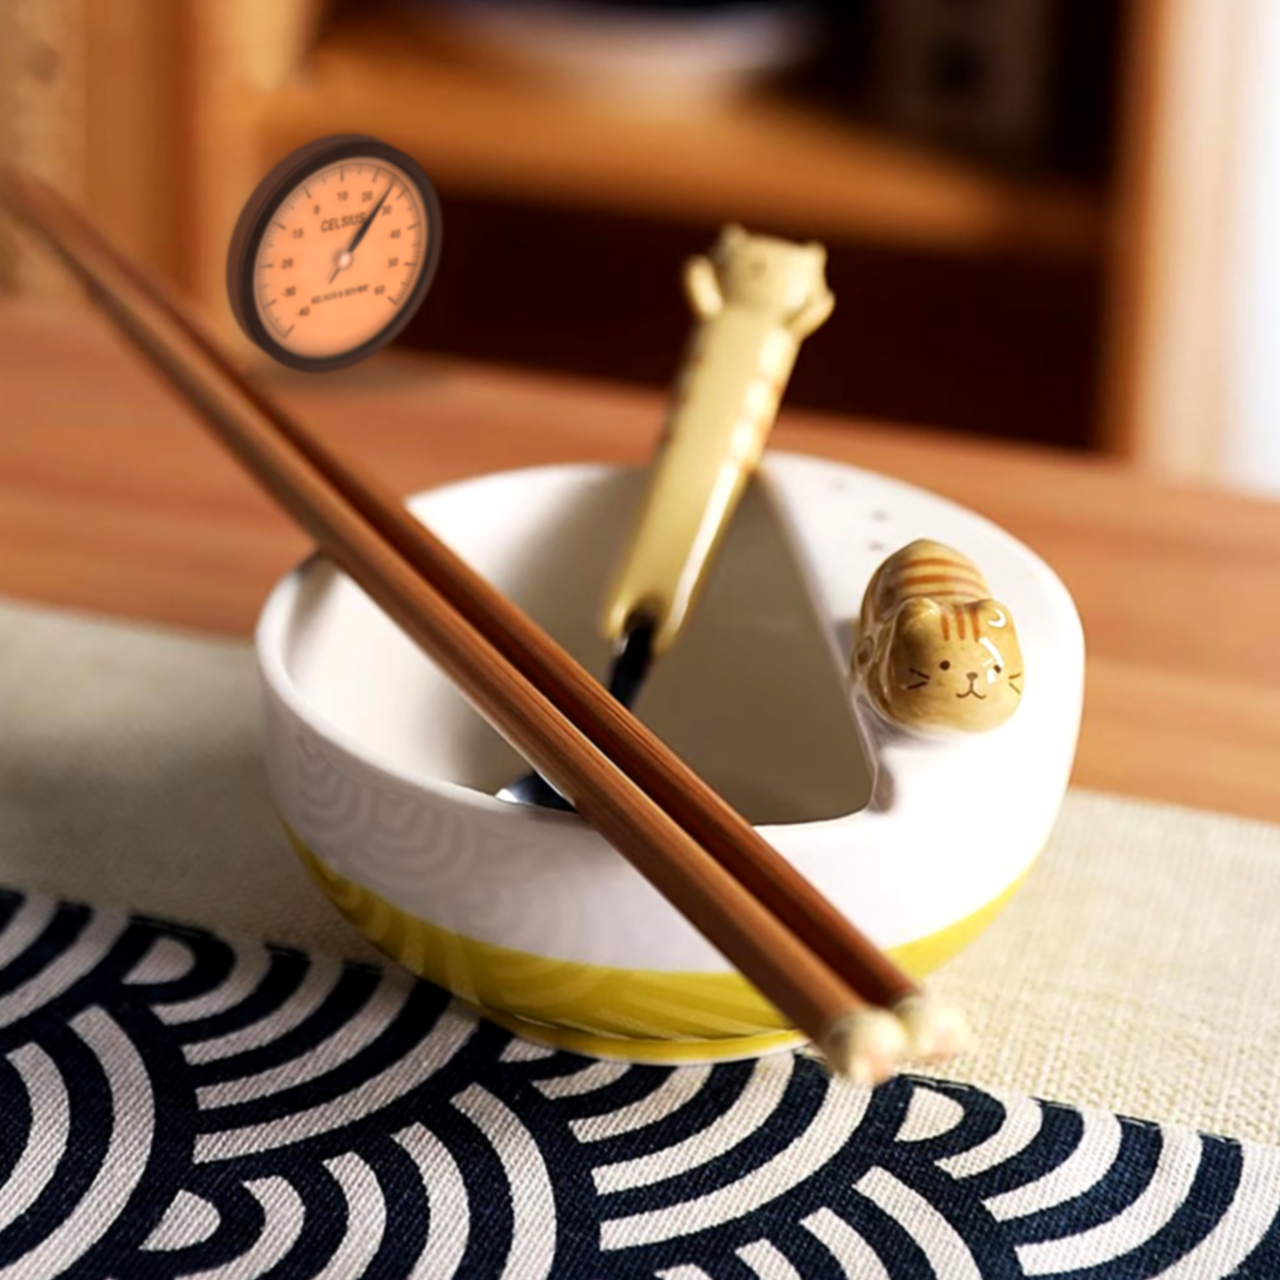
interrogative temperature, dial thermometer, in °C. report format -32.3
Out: 25
